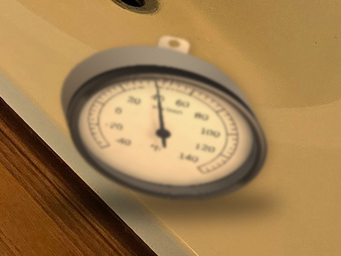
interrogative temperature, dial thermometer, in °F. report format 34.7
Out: 40
